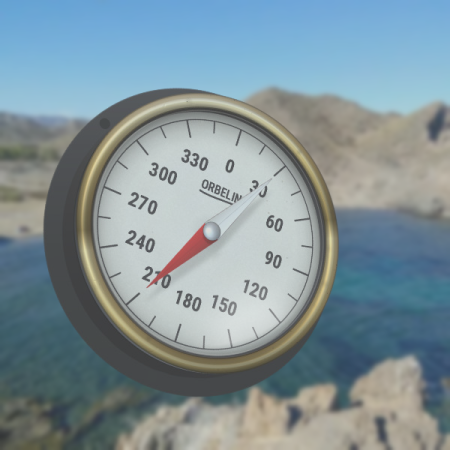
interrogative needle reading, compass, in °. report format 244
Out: 210
